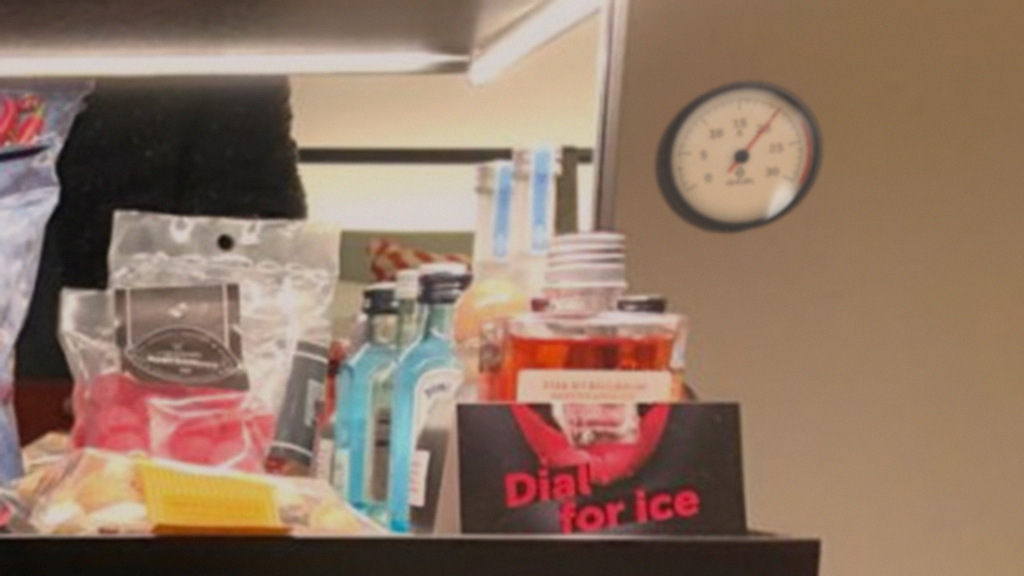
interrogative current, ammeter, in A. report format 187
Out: 20
